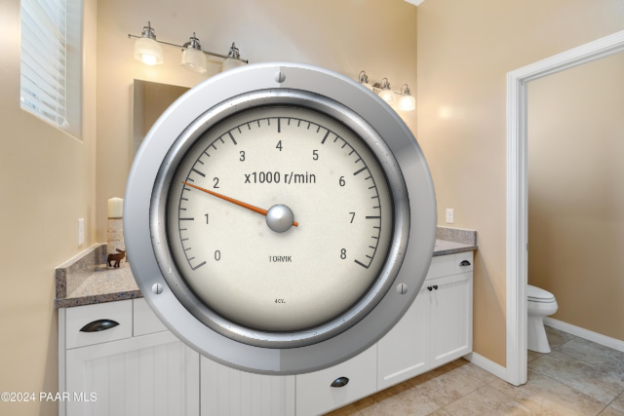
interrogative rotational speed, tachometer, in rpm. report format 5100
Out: 1700
